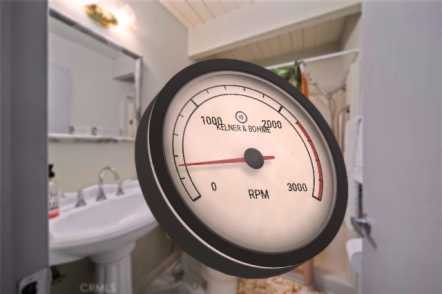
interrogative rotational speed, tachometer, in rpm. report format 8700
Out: 300
